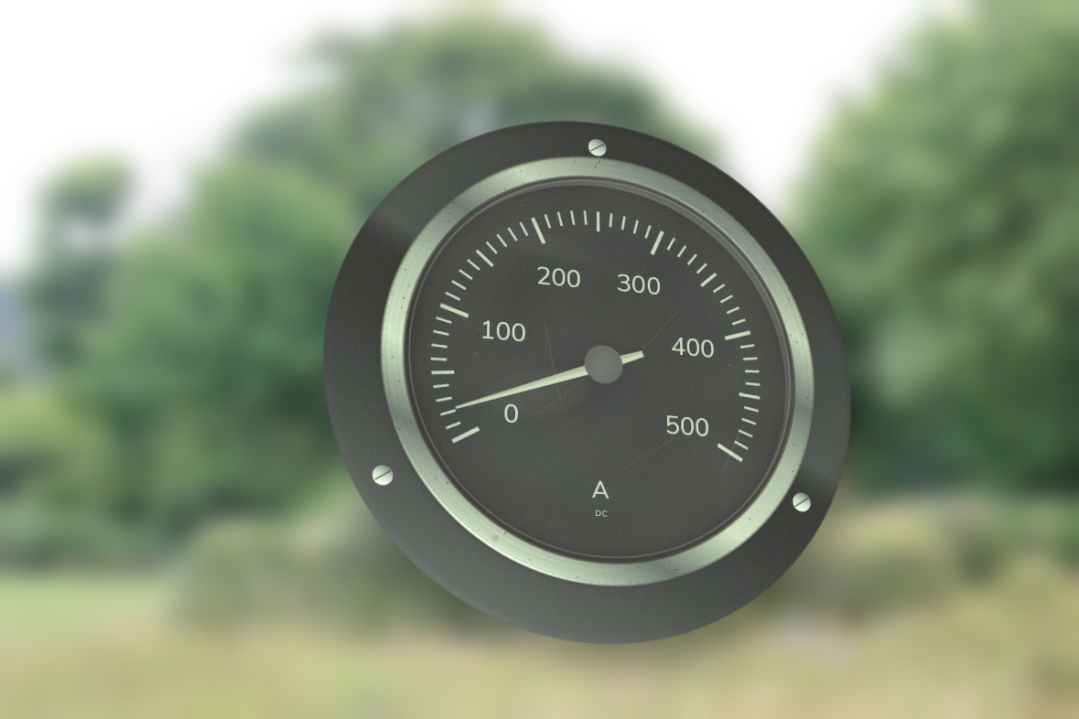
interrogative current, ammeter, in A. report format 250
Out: 20
